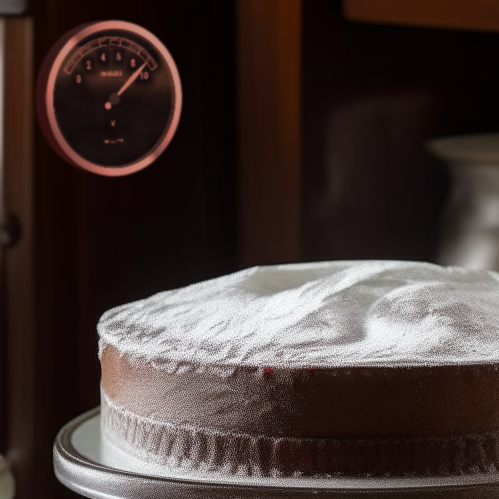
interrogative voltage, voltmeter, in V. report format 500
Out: 9
